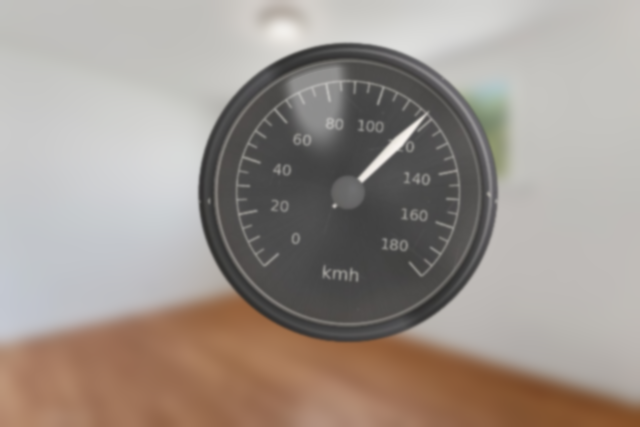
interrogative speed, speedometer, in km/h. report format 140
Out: 117.5
